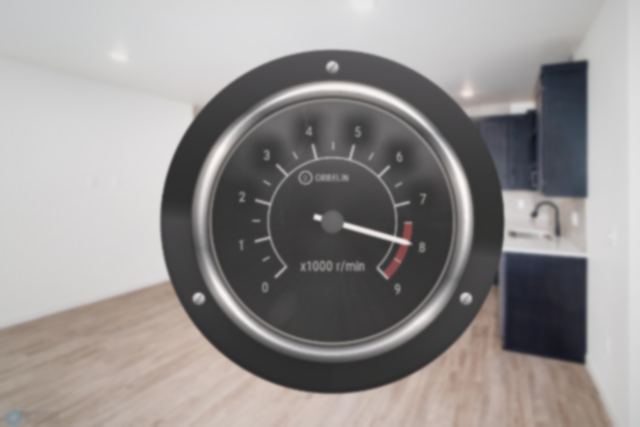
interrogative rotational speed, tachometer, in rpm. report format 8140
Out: 8000
